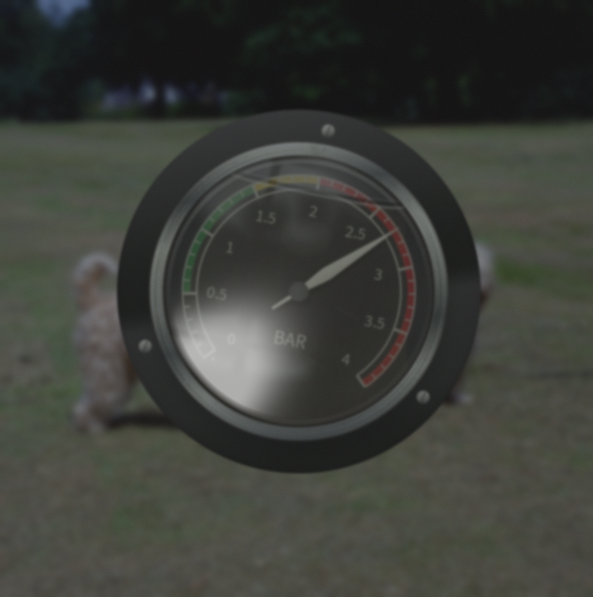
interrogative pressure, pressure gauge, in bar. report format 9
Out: 2.7
